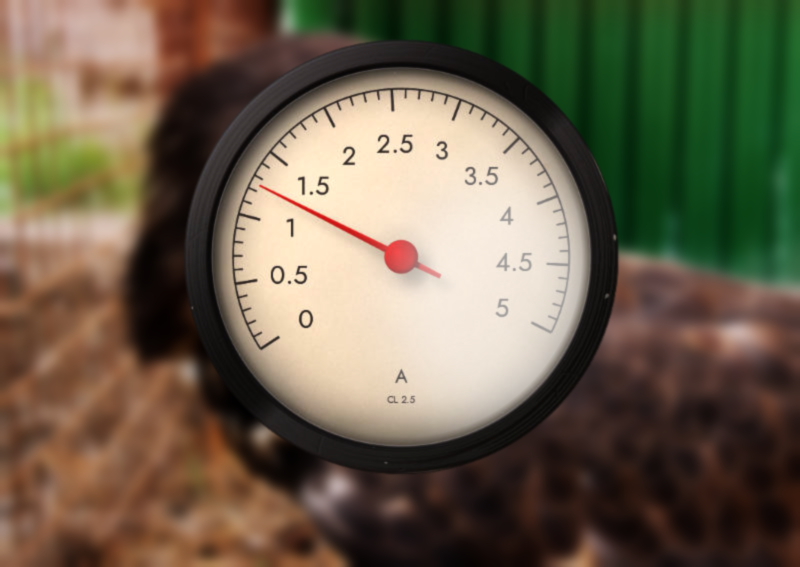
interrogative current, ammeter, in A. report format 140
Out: 1.25
